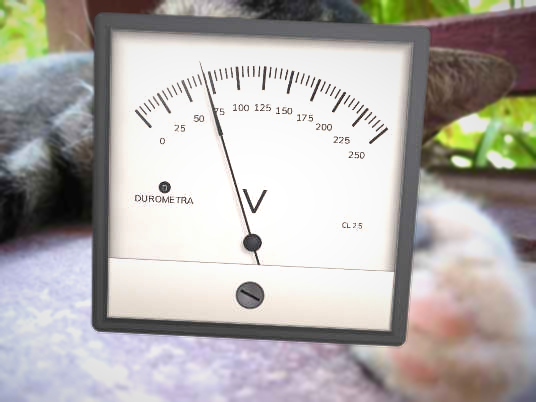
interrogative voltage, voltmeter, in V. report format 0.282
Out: 70
